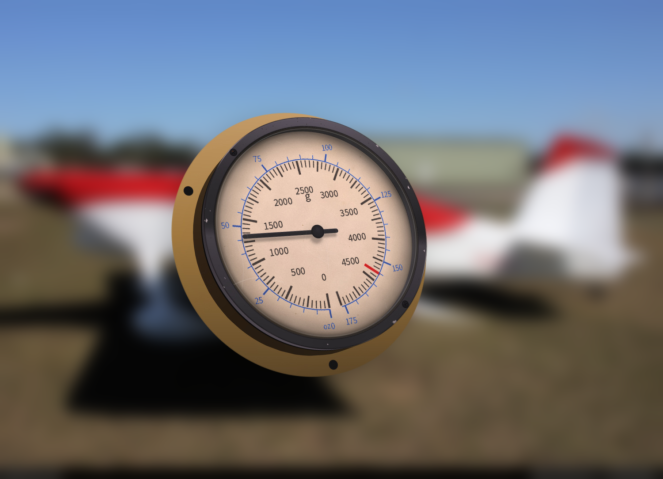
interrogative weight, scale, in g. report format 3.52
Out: 1300
